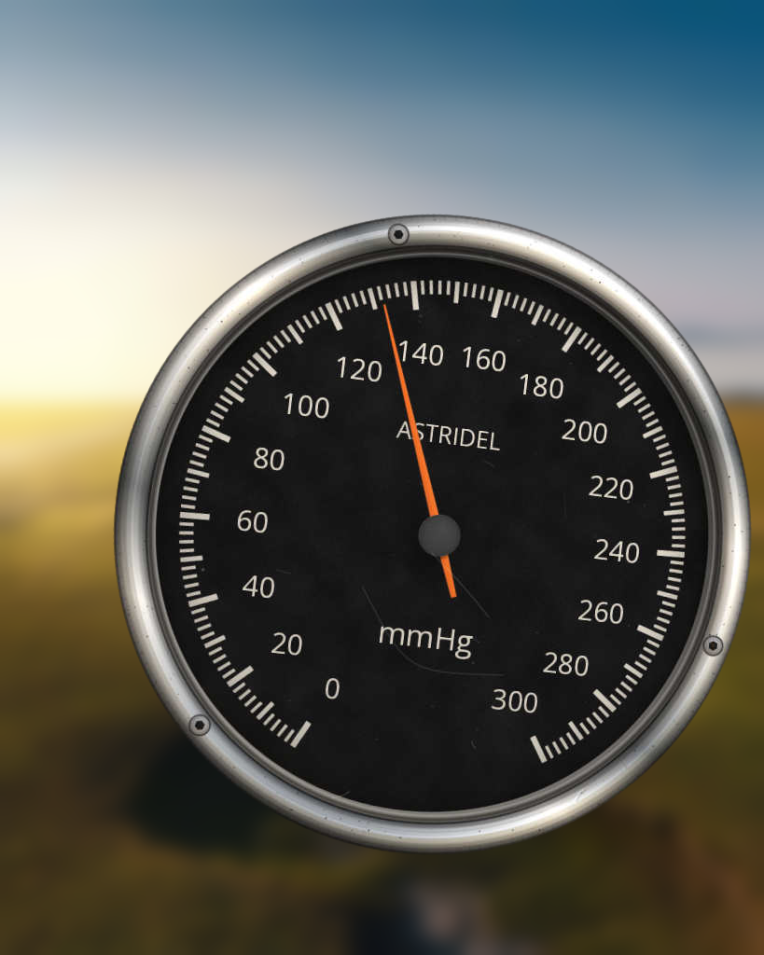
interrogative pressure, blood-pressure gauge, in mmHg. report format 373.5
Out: 132
